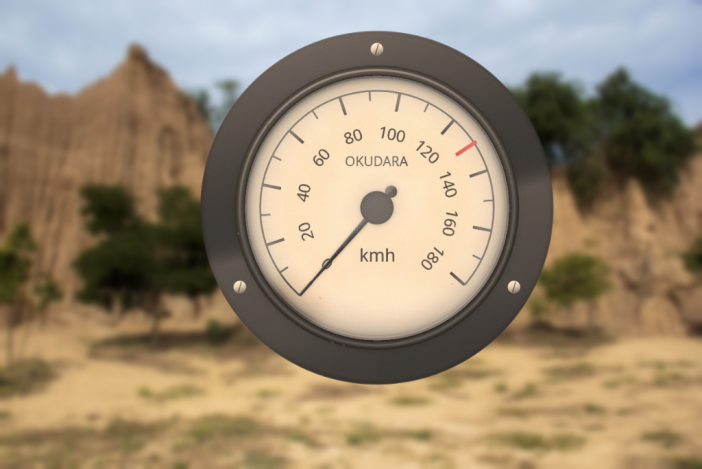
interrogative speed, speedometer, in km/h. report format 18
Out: 0
